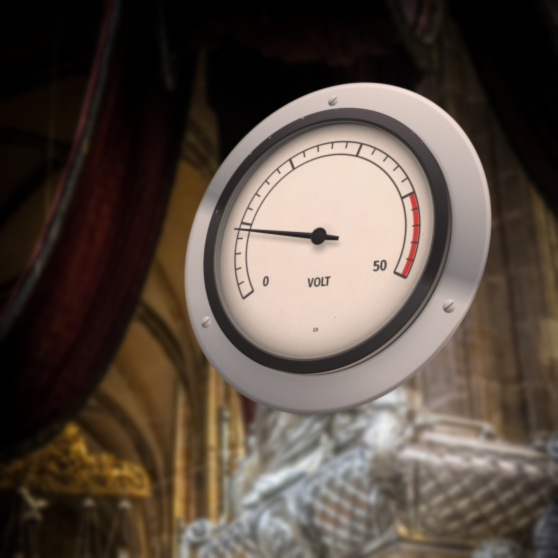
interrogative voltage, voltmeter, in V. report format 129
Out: 9
